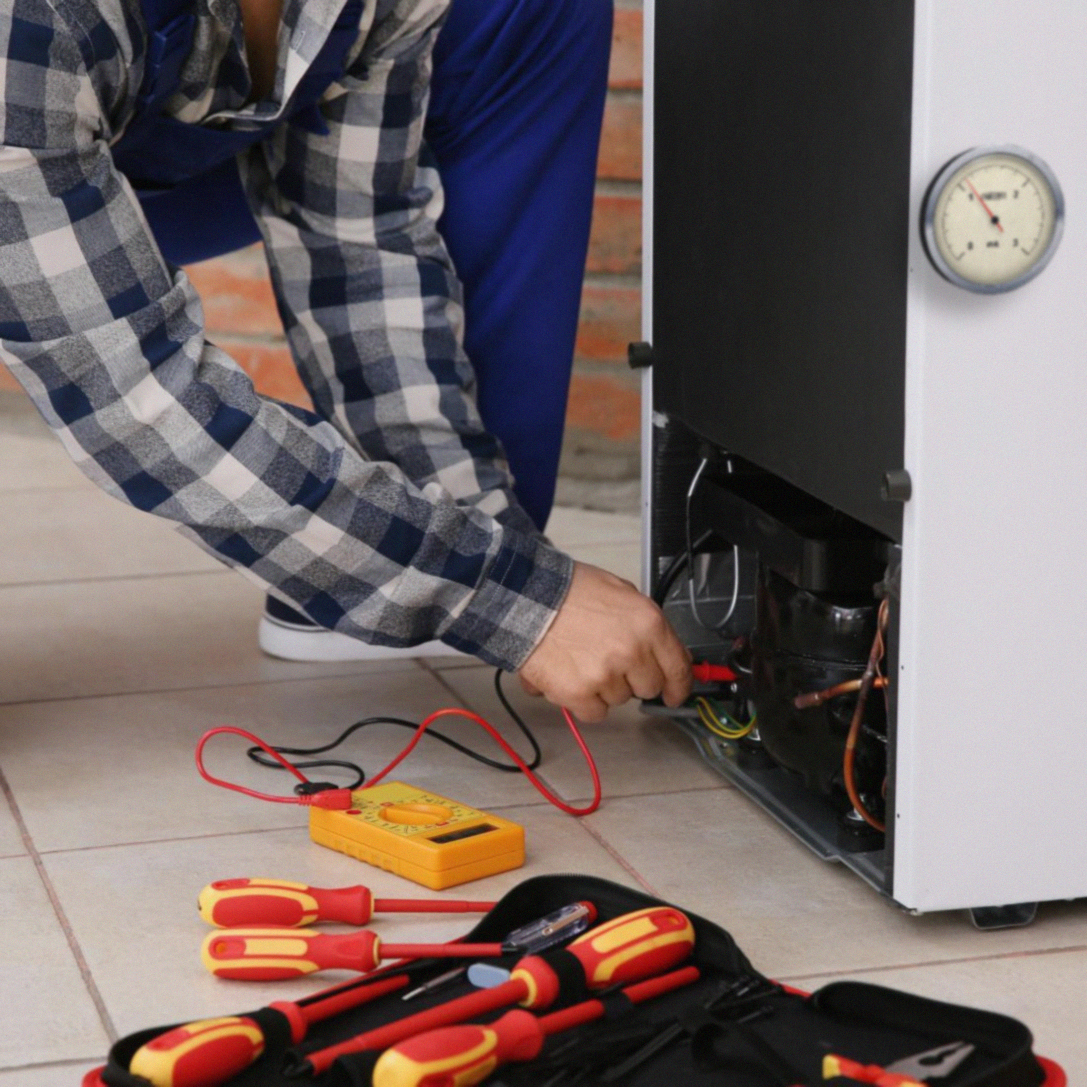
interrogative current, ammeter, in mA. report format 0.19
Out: 1.1
